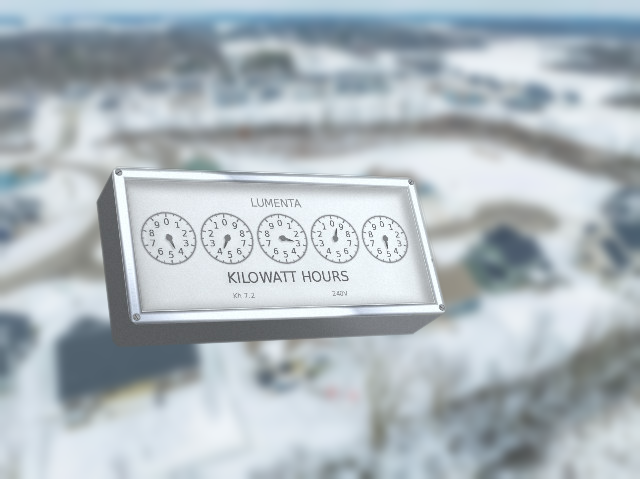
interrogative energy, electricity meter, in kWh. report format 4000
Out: 44295
